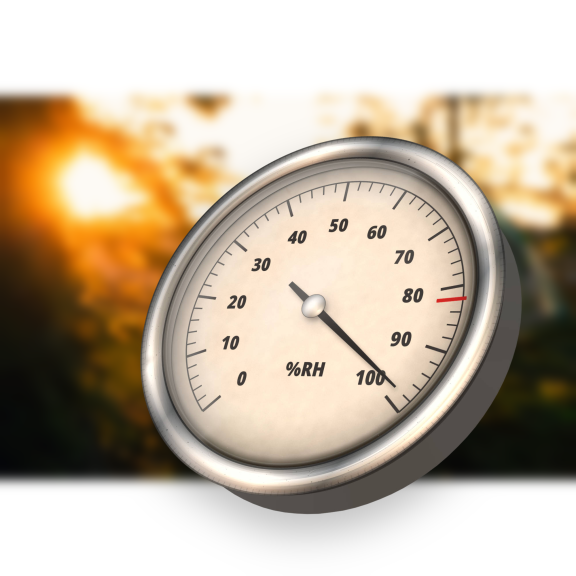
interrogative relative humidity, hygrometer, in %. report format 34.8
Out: 98
